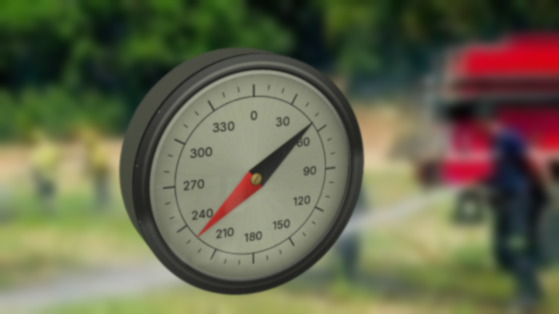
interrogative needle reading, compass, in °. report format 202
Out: 230
